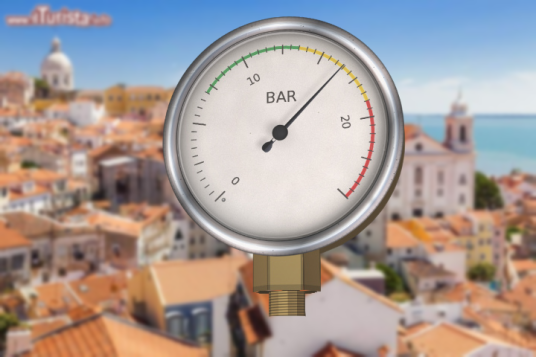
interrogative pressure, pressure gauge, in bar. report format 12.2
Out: 16.5
